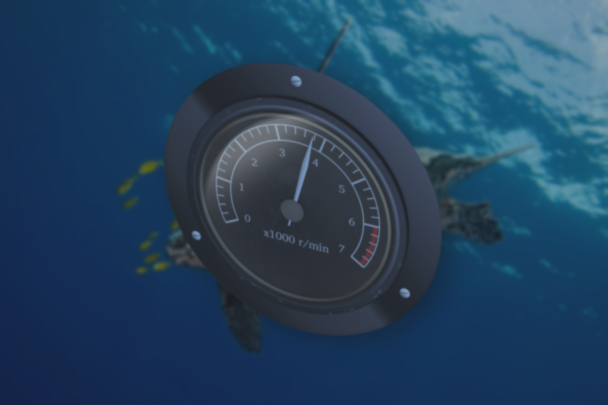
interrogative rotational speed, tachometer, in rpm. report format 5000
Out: 3800
